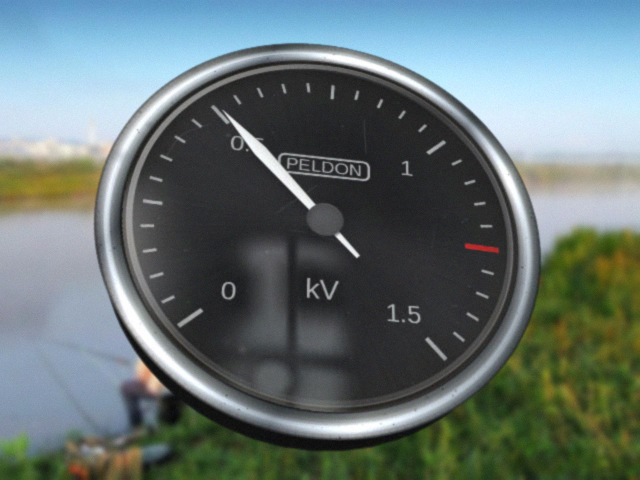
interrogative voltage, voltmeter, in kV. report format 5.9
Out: 0.5
